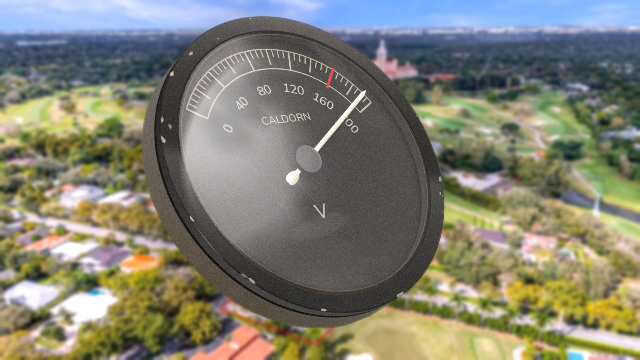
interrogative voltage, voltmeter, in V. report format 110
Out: 190
